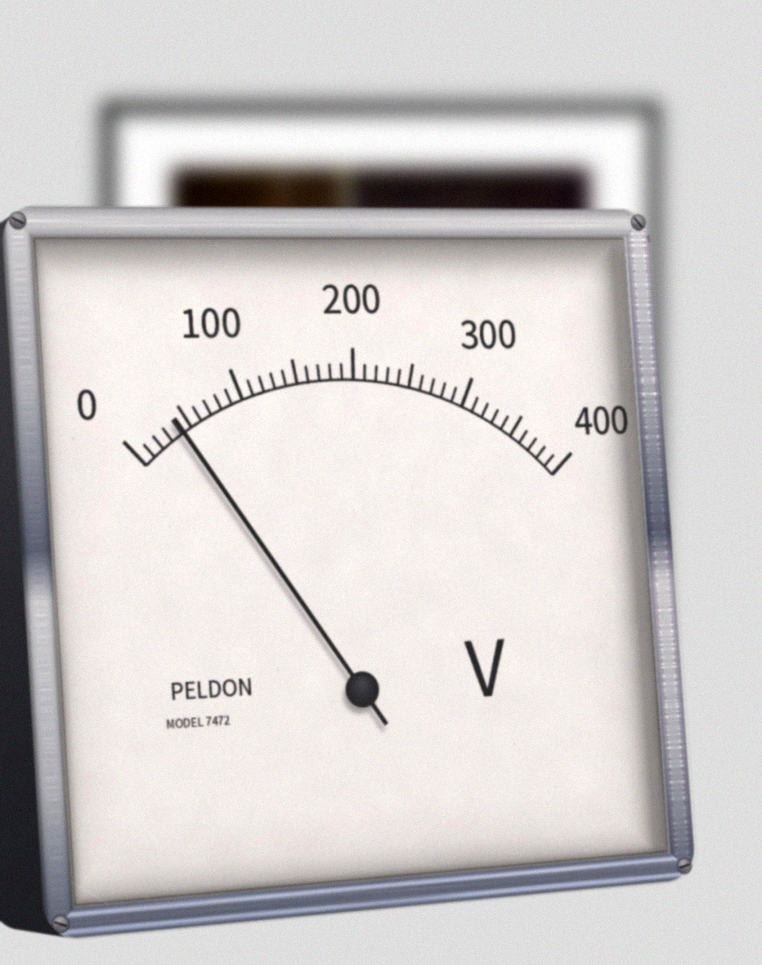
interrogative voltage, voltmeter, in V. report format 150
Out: 40
